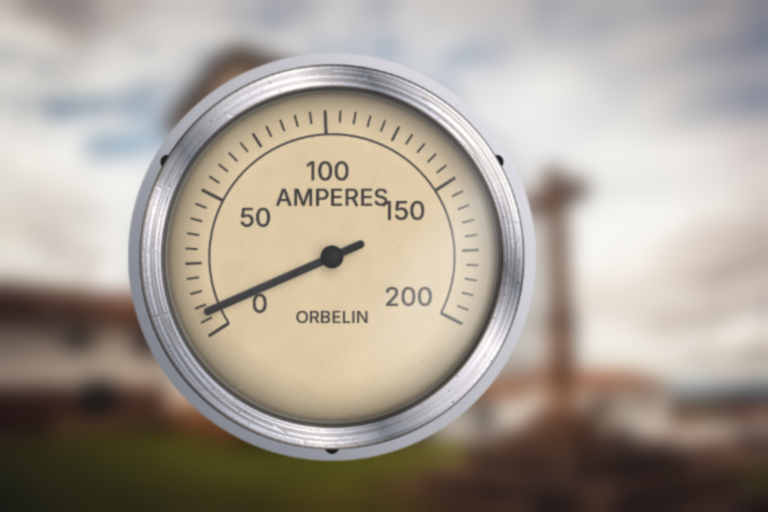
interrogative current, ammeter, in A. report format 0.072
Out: 7.5
